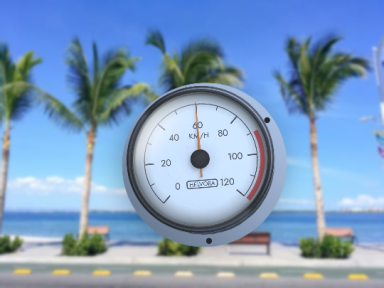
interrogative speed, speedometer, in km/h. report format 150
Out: 60
